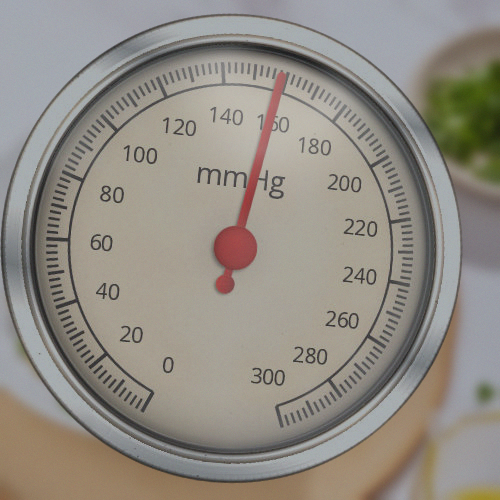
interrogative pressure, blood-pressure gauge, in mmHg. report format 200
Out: 158
